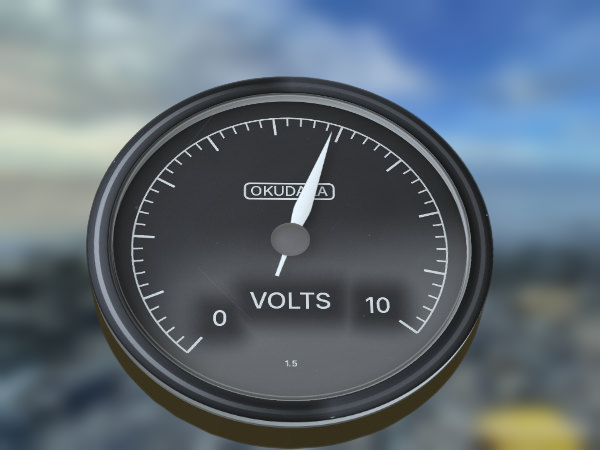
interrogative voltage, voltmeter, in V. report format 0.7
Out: 5.9
